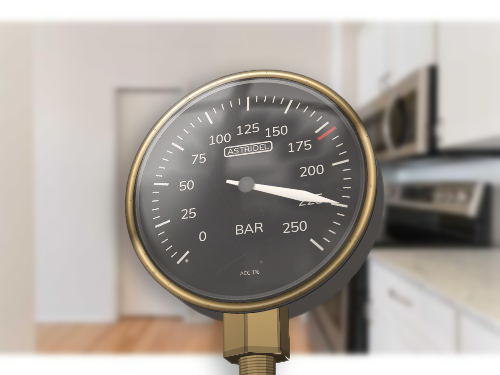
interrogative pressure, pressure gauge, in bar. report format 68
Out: 225
